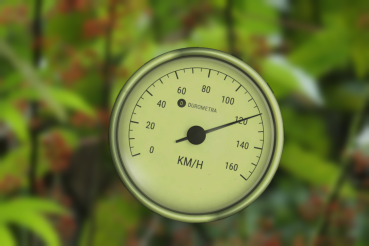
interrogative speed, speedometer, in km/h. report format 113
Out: 120
